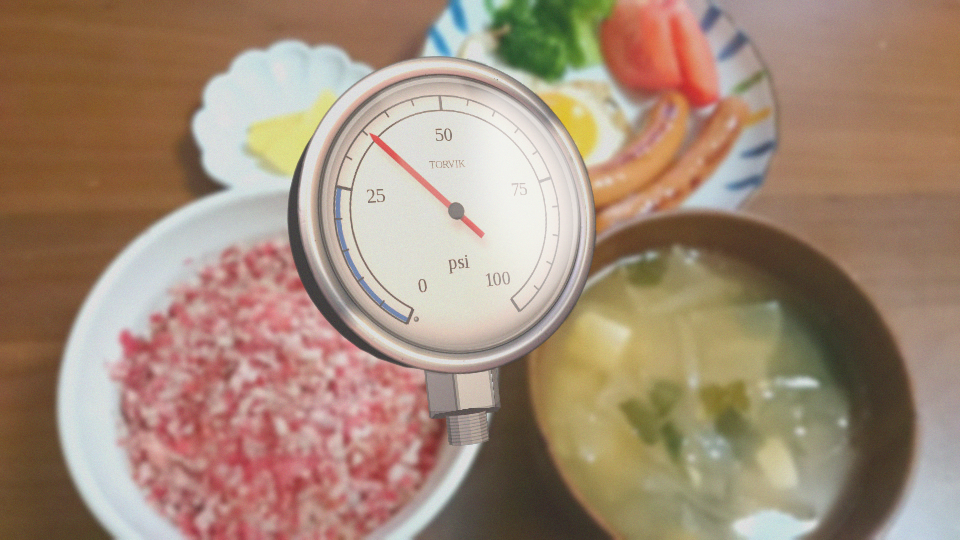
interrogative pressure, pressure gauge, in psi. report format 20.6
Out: 35
